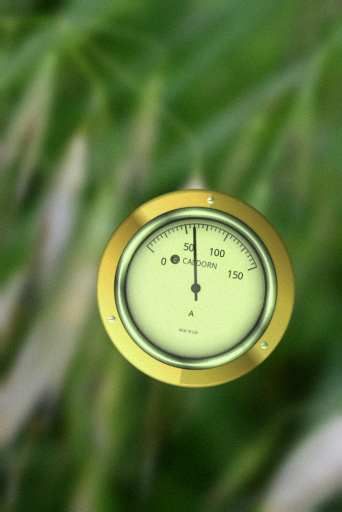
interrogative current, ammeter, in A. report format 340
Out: 60
